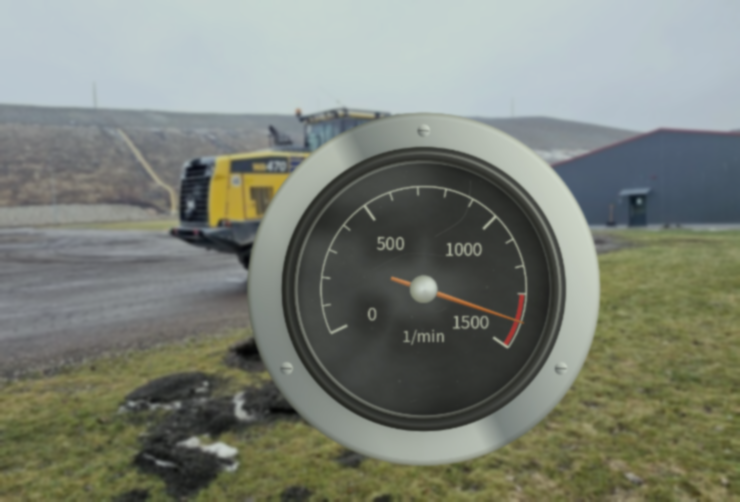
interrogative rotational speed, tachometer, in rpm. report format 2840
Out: 1400
